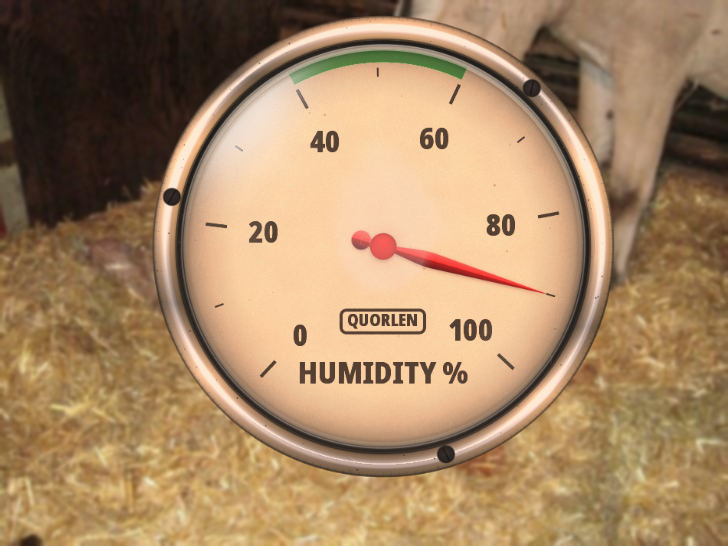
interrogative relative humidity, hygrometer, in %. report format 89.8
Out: 90
